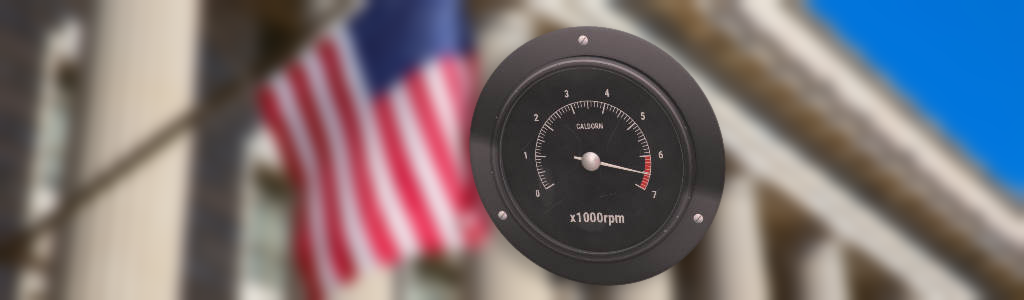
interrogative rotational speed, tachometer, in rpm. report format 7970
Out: 6500
